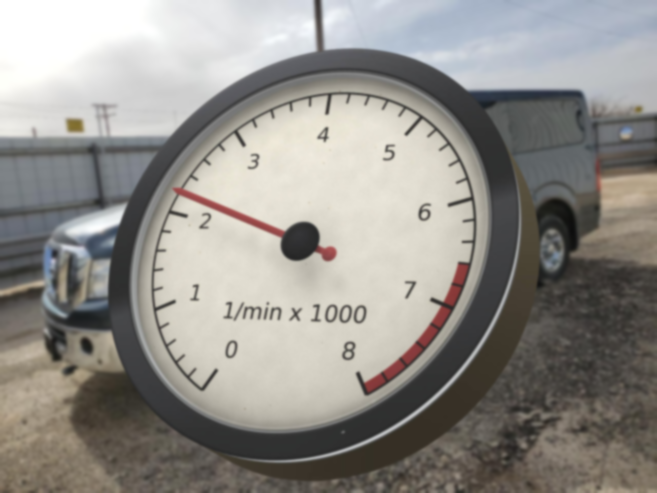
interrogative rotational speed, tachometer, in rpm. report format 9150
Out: 2200
